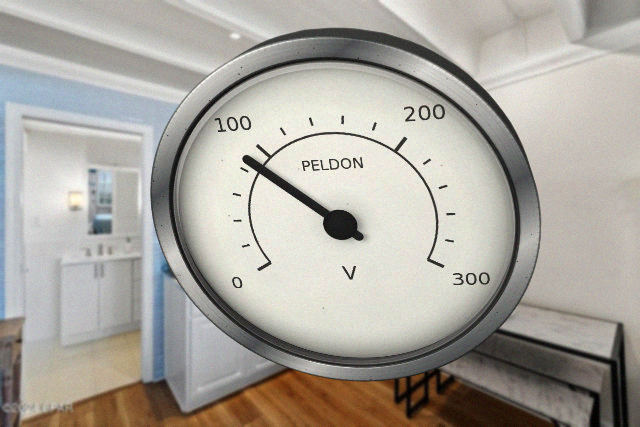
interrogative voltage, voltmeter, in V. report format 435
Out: 90
